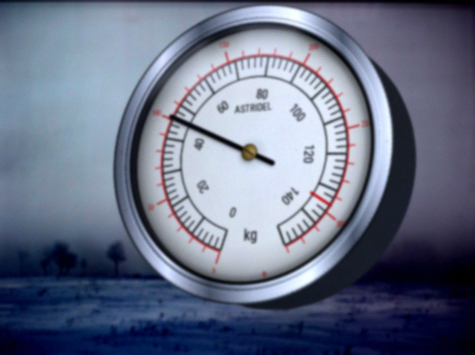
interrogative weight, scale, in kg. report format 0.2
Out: 46
